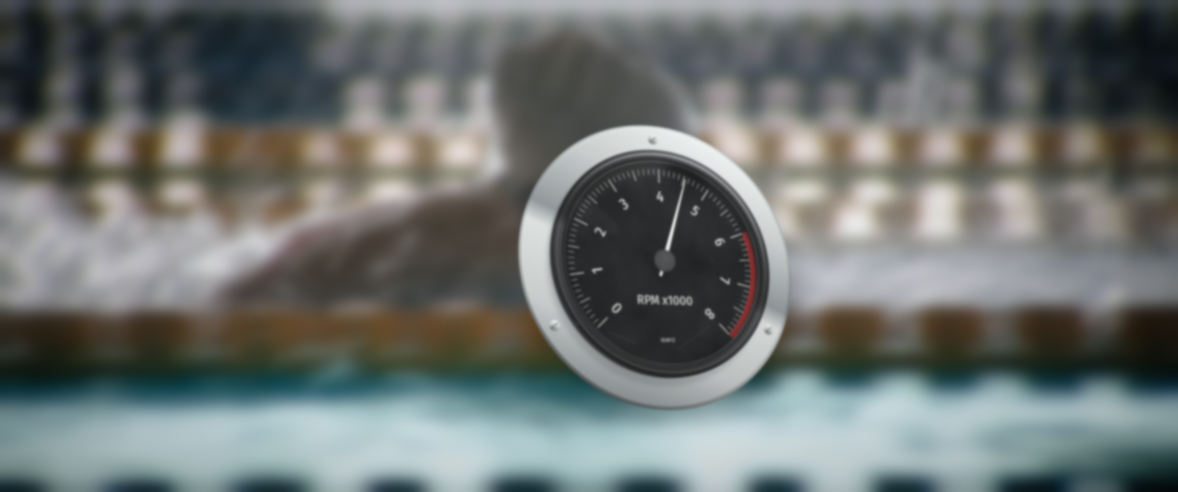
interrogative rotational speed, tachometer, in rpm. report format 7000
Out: 4500
